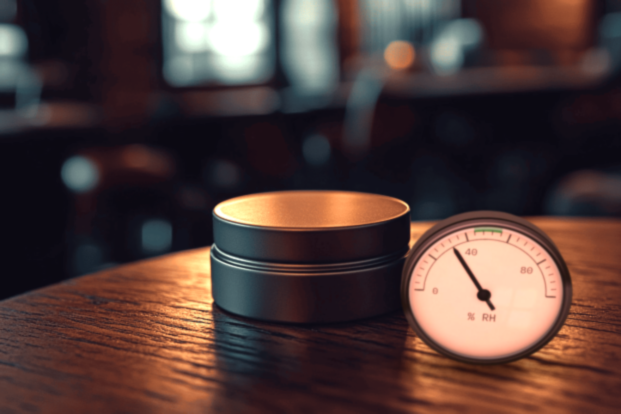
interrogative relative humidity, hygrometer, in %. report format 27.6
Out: 32
